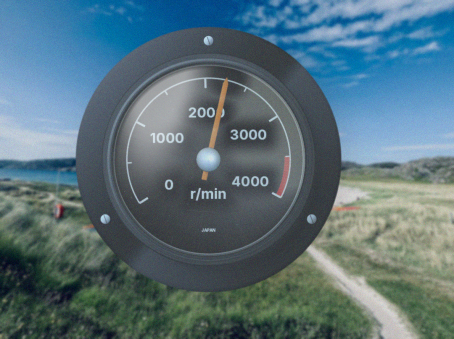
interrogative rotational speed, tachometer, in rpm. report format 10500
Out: 2250
